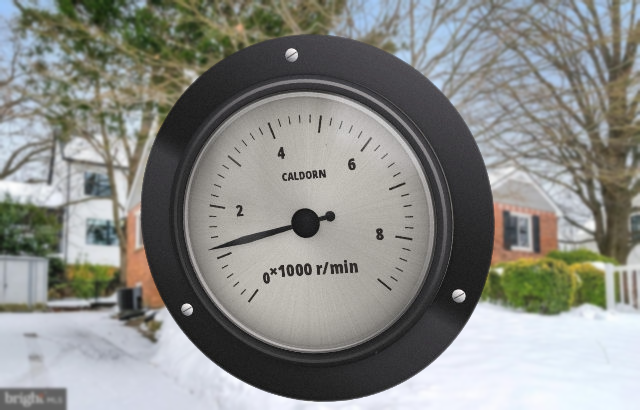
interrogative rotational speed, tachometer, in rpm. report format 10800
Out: 1200
